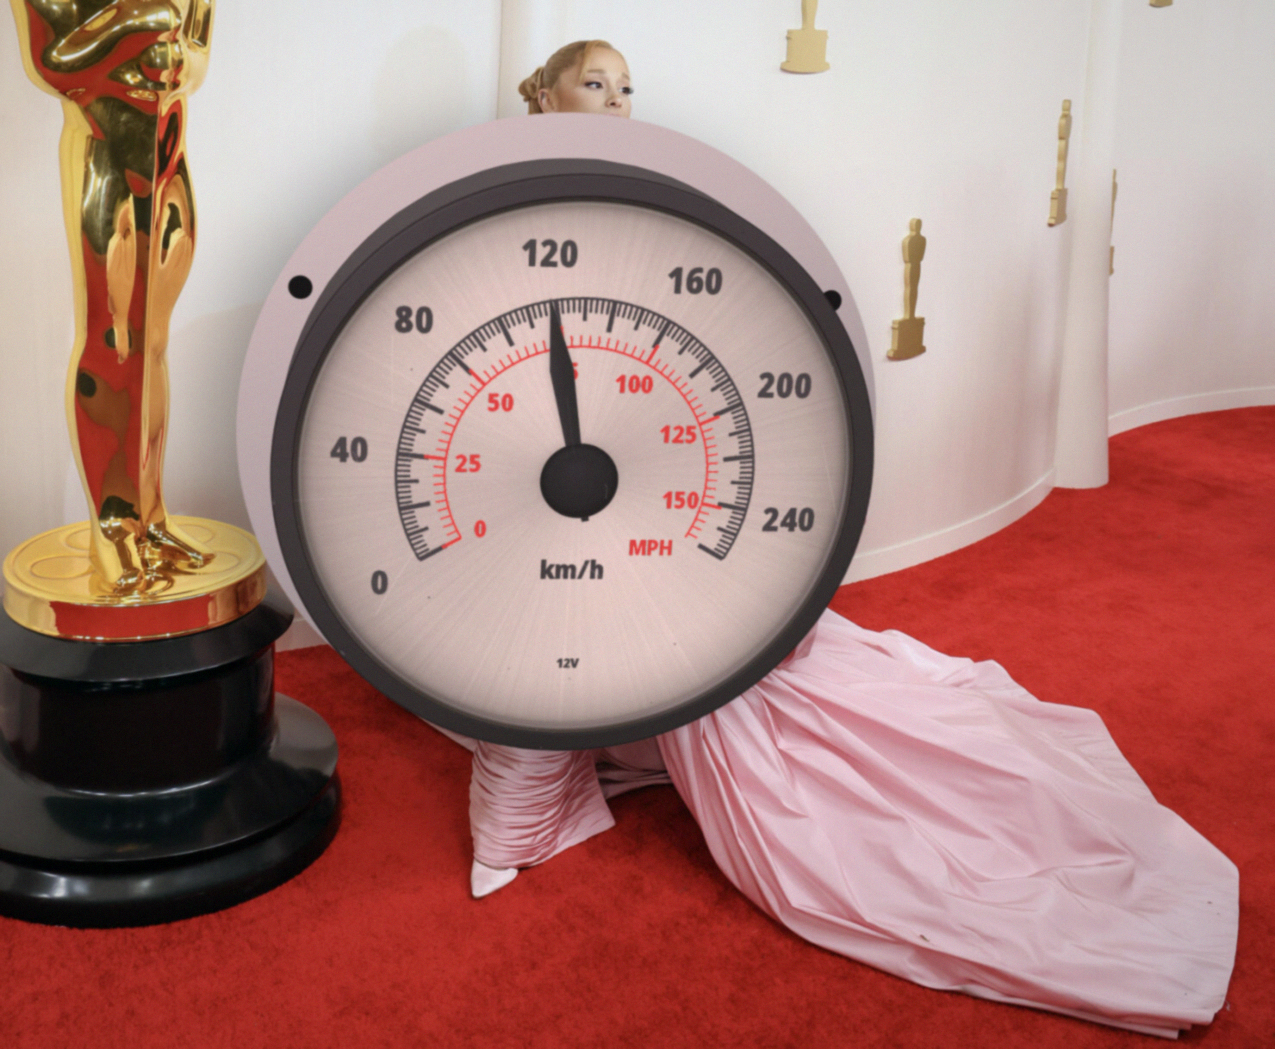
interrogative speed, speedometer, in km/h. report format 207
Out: 118
